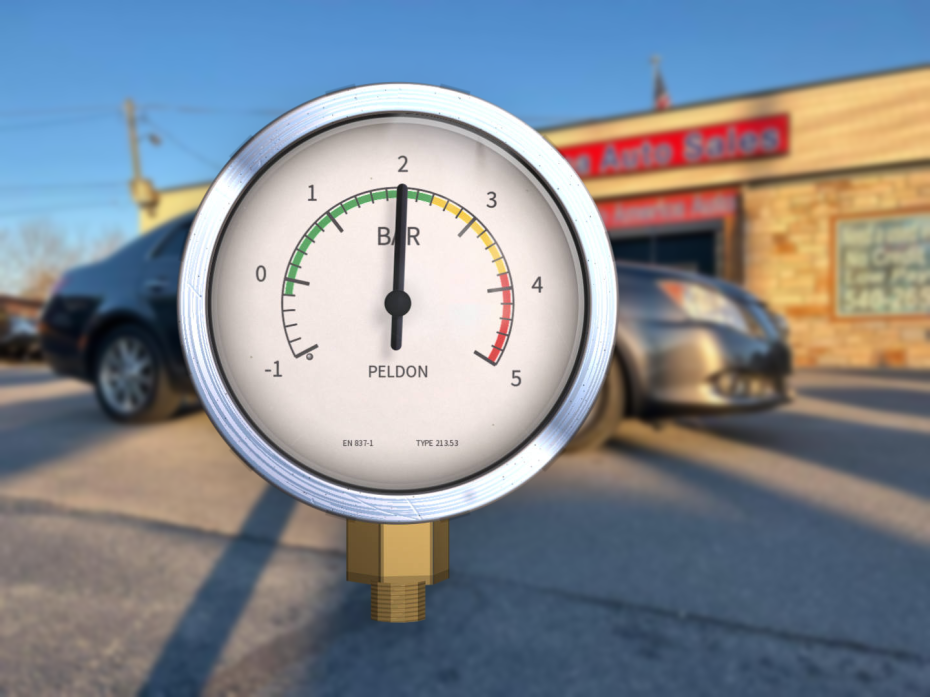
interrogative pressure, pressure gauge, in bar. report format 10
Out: 2
